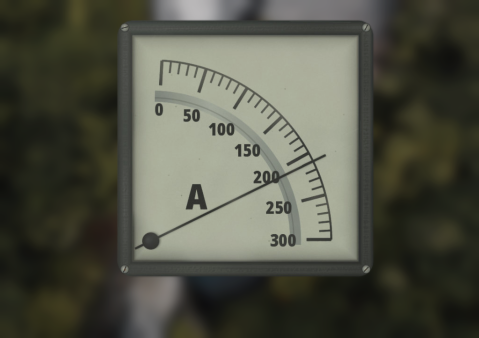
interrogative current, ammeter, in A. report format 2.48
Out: 210
